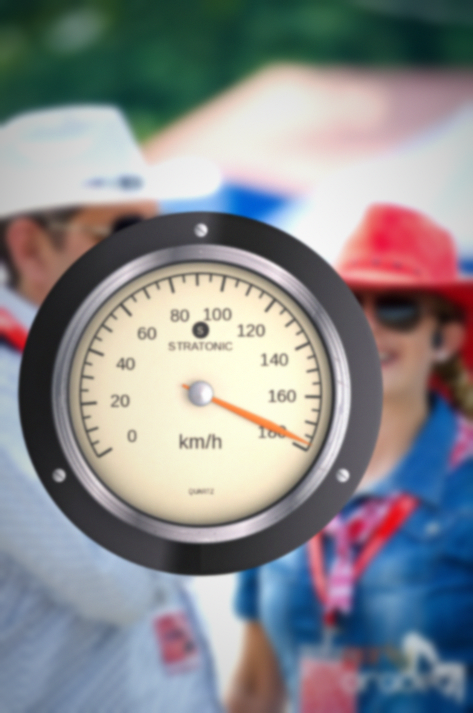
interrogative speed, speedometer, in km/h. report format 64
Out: 177.5
